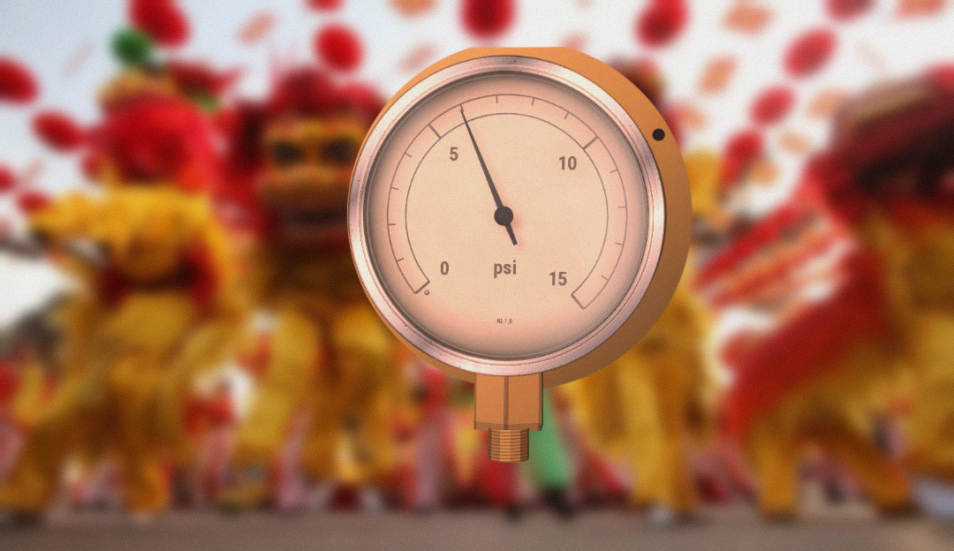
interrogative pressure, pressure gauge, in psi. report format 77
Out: 6
